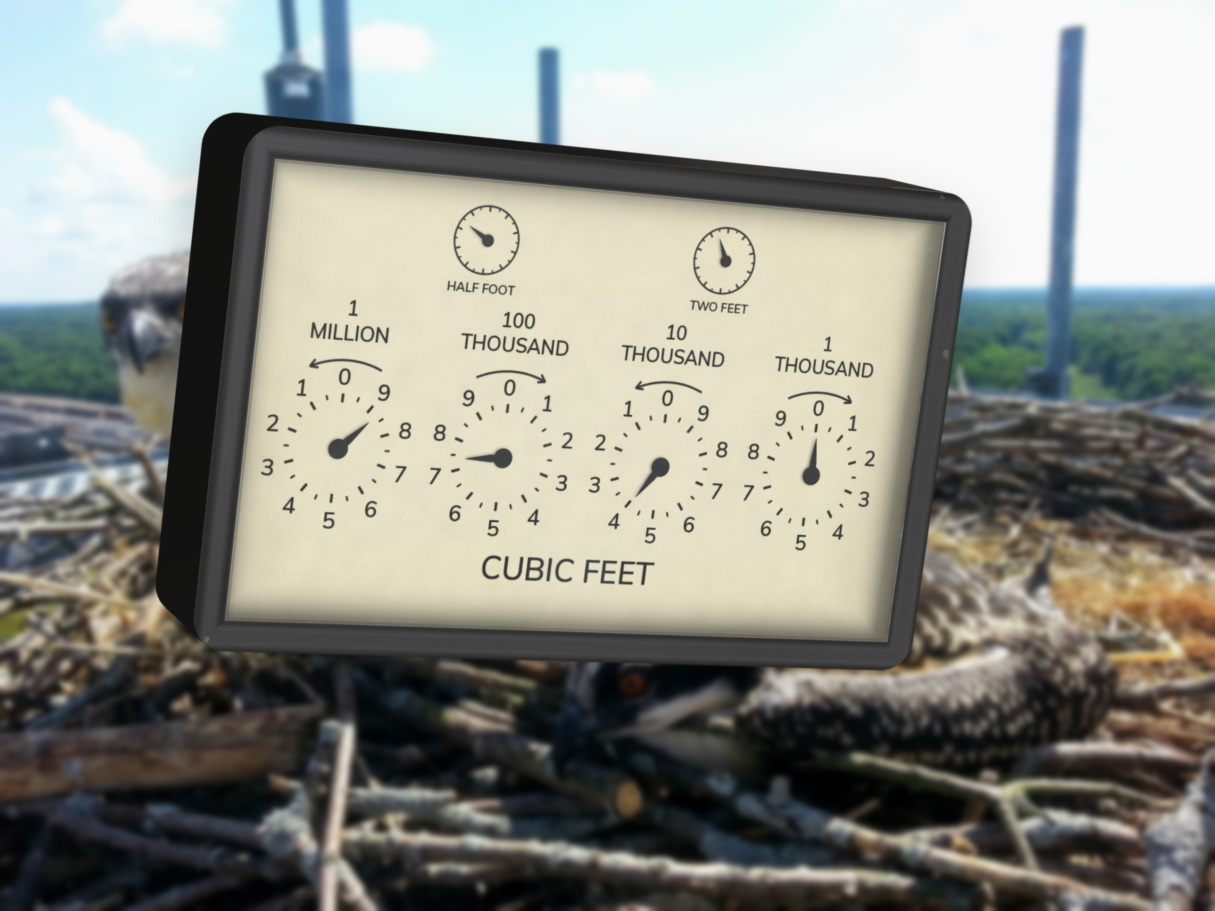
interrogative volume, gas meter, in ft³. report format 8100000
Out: 874000
